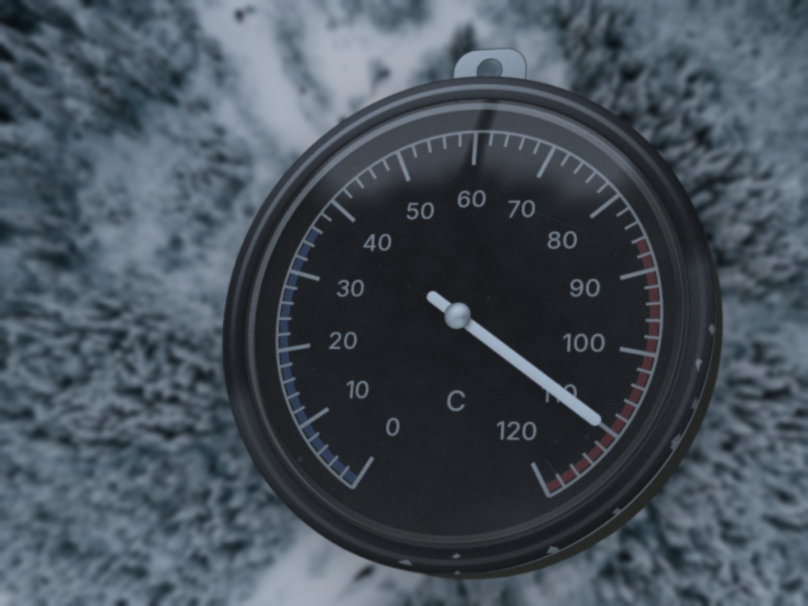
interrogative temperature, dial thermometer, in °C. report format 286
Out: 110
